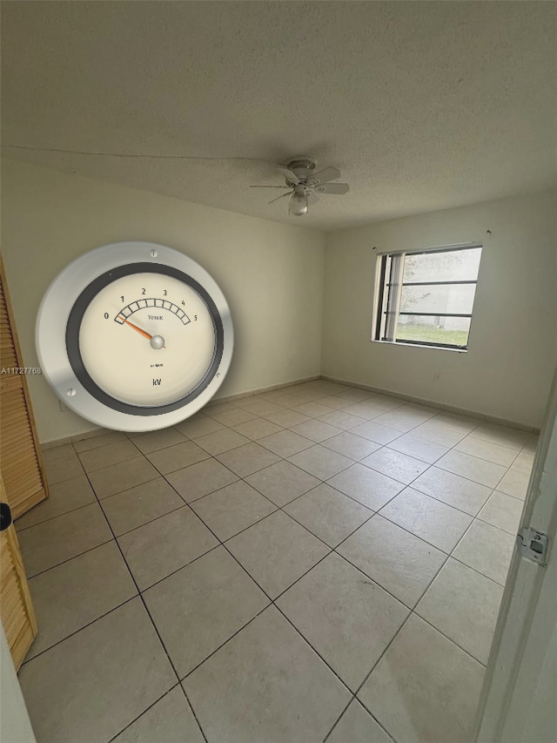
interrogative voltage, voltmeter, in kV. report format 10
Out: 0.25
